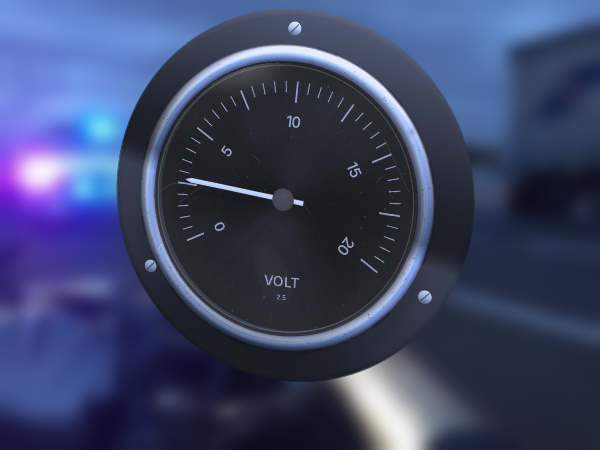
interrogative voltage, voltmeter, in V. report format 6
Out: 2.75
